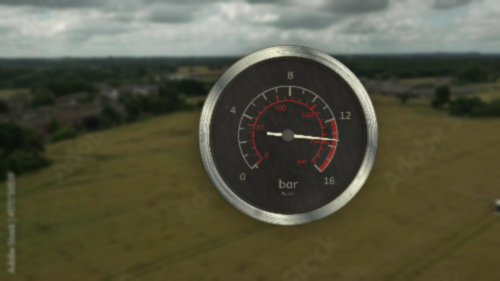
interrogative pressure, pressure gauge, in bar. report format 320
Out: 13.5
